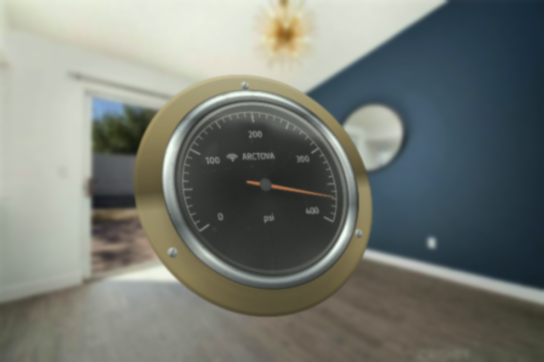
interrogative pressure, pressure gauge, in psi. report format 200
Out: 370
